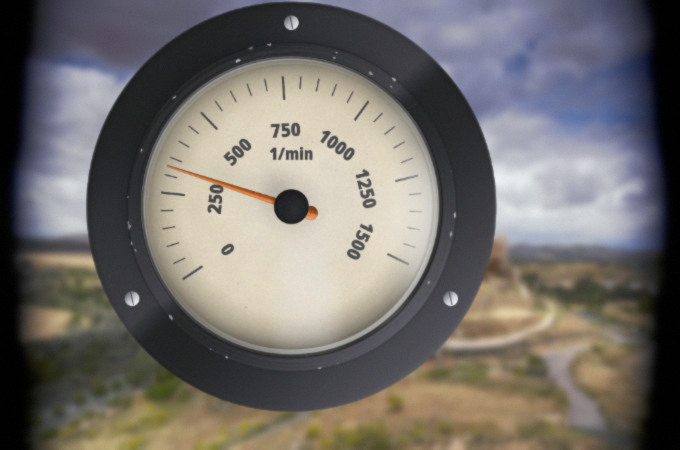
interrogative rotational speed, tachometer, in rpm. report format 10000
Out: 325
